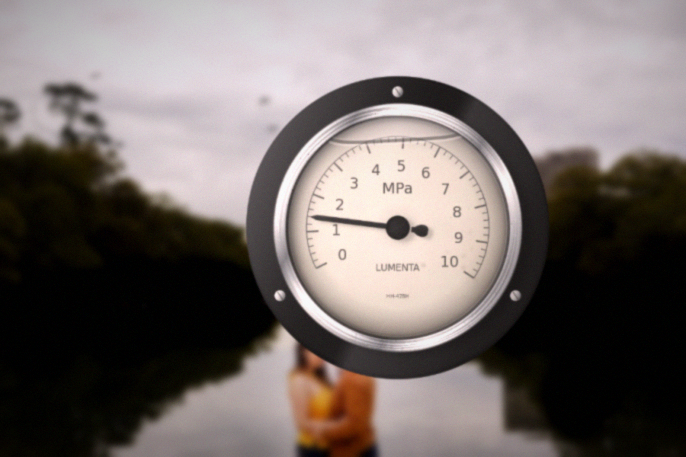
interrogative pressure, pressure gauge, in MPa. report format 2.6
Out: 1.4
